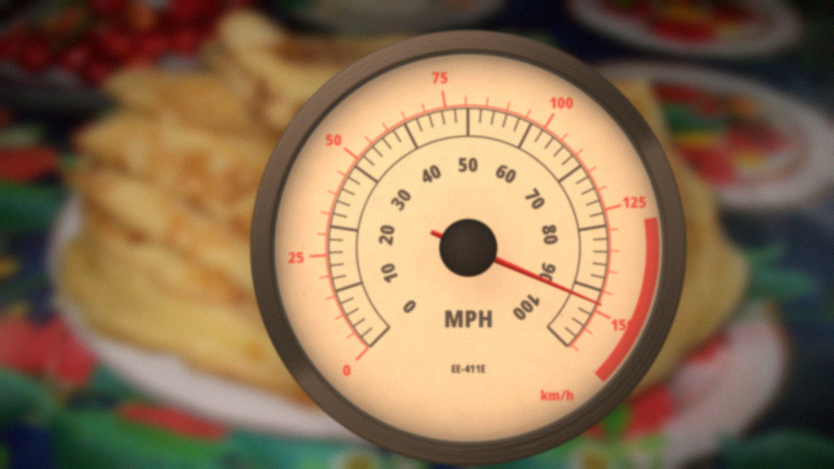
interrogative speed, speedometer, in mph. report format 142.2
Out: 92
